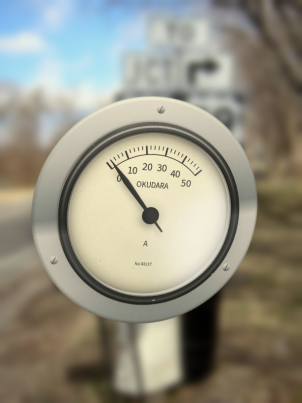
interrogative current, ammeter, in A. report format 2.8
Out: 2
